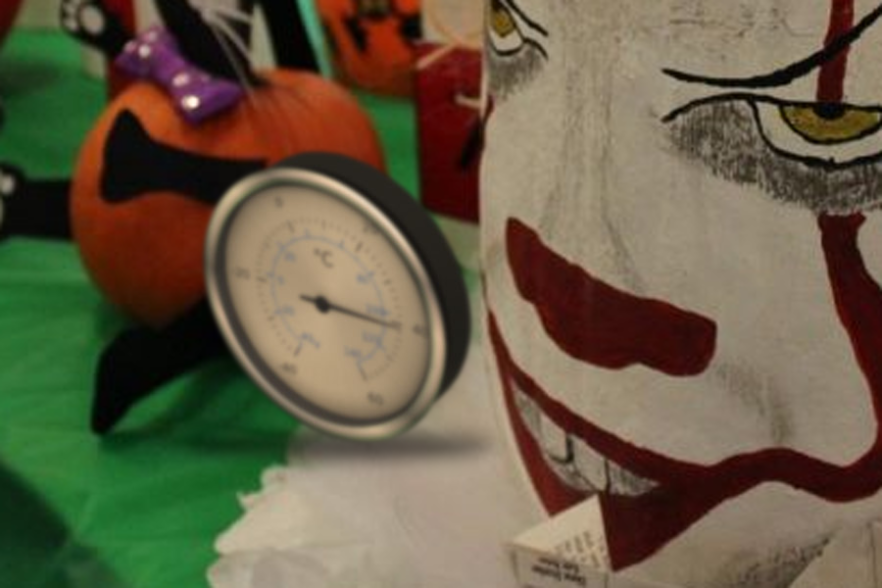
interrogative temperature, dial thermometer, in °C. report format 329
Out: 40
